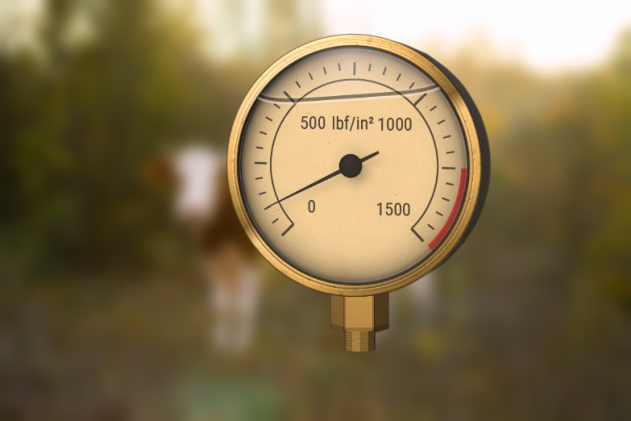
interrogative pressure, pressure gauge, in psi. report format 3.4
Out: 100
